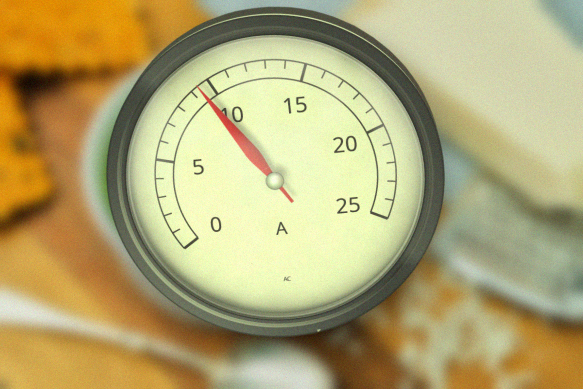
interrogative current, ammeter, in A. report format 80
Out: 9.5
